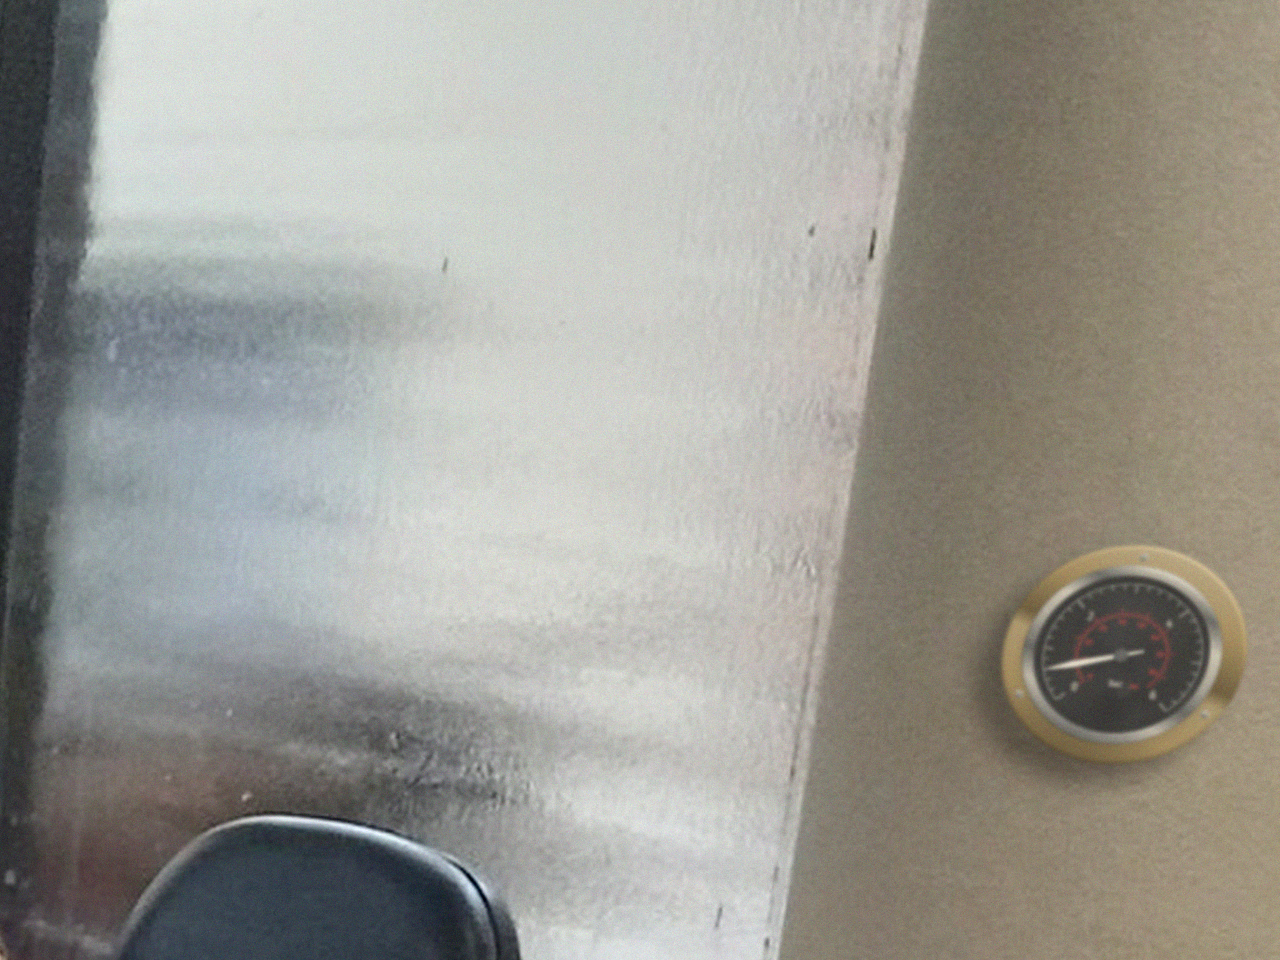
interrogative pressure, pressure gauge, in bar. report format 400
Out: 0.6
